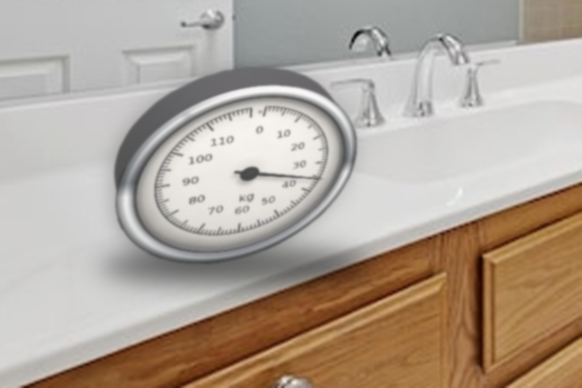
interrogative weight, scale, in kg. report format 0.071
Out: 35
